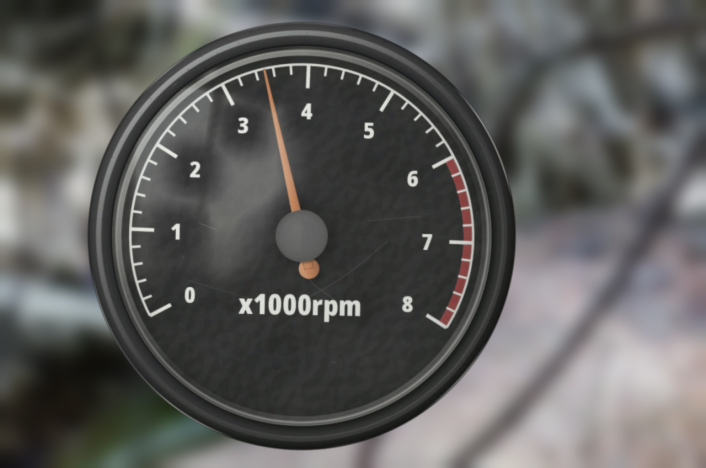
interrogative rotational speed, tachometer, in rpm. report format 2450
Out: 3500
